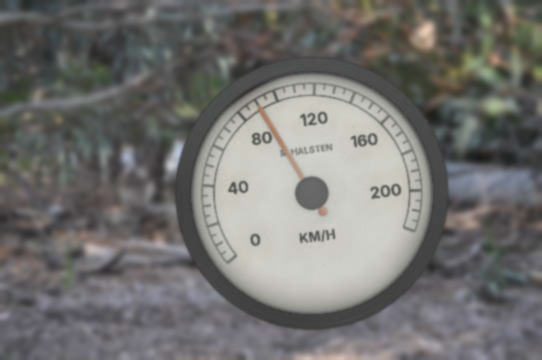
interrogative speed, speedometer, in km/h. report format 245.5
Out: 90
